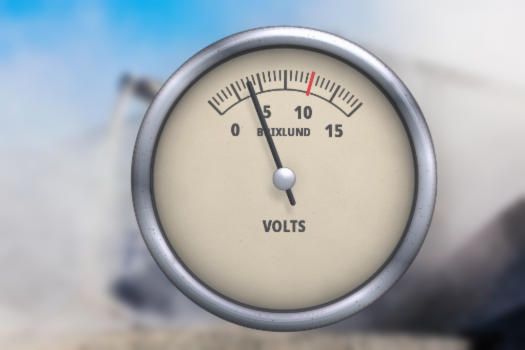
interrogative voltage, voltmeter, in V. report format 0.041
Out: 4
